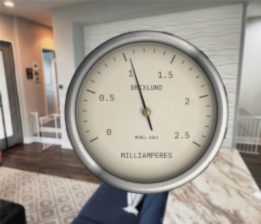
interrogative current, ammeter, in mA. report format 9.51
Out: 1.05
